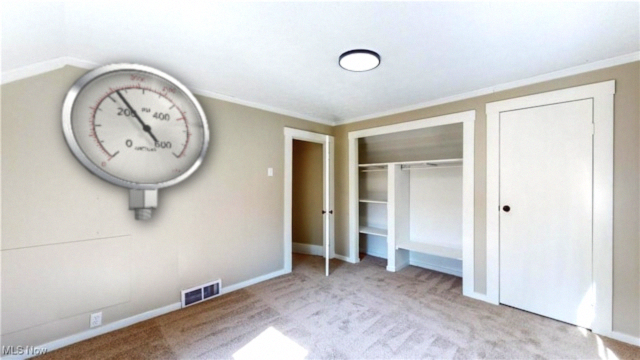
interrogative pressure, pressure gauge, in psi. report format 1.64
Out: 225
